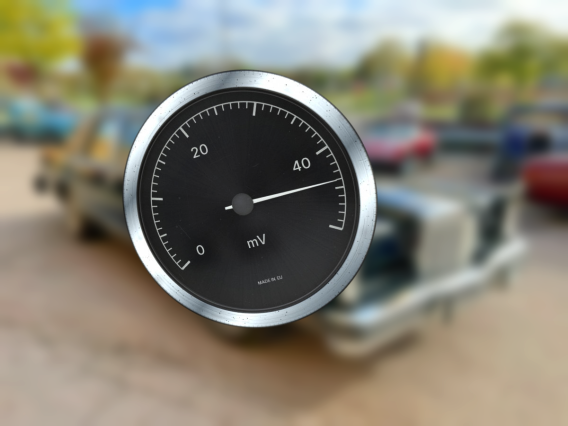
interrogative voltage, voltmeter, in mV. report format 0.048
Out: 44
